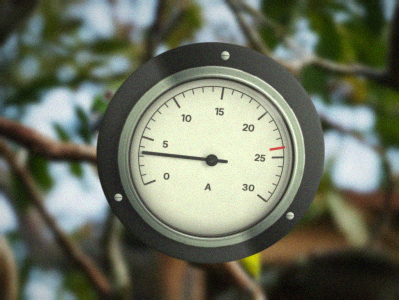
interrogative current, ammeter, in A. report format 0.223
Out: 3.5
